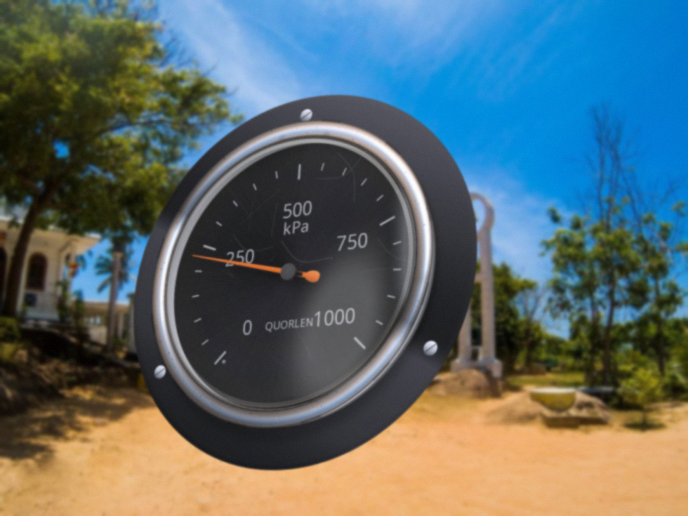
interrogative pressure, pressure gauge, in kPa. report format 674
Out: 225
